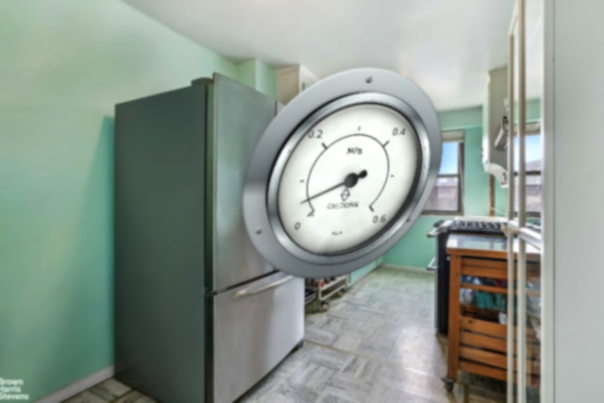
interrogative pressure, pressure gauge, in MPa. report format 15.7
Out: 0.05
